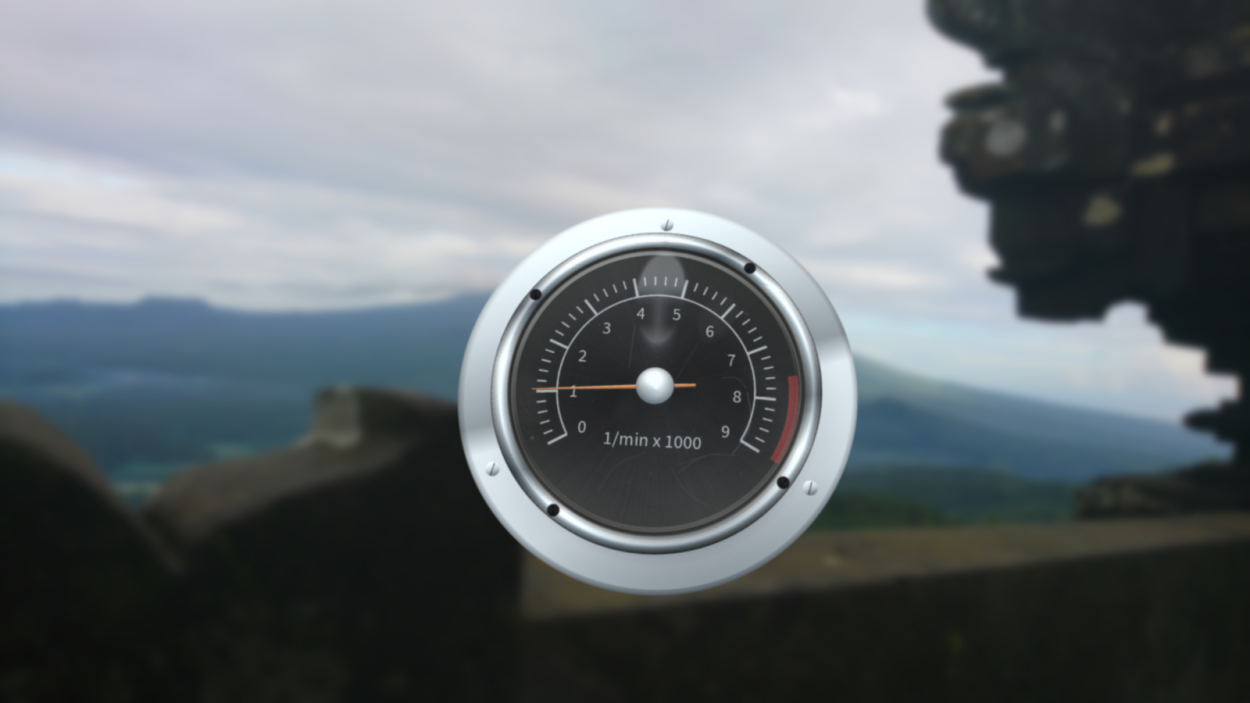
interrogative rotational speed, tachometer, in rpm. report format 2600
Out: 1000
